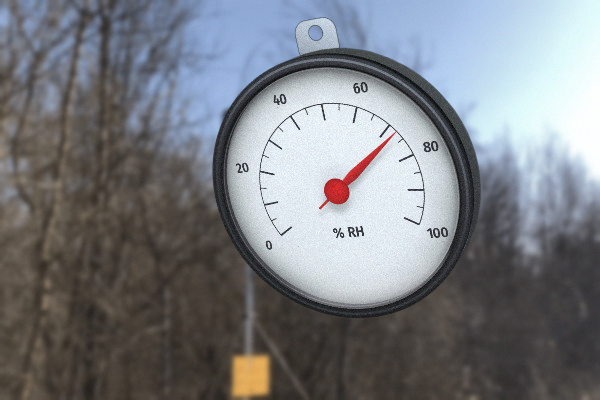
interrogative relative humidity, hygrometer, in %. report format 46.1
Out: 72.5
